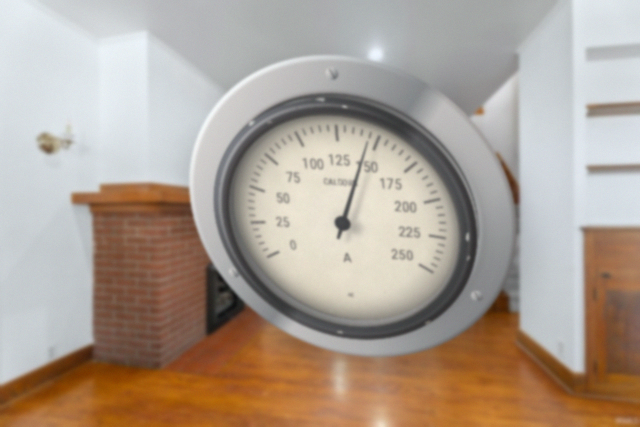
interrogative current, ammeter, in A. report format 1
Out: 145
